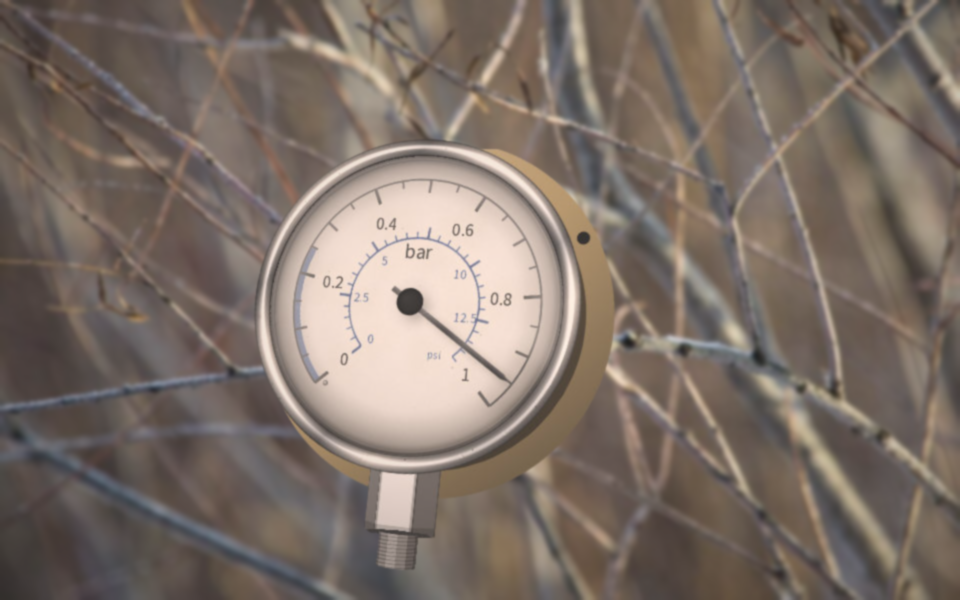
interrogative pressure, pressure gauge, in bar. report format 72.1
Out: 0.95
